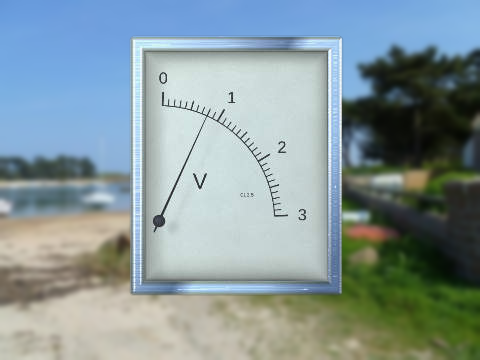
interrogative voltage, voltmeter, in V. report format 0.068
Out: 0.8
